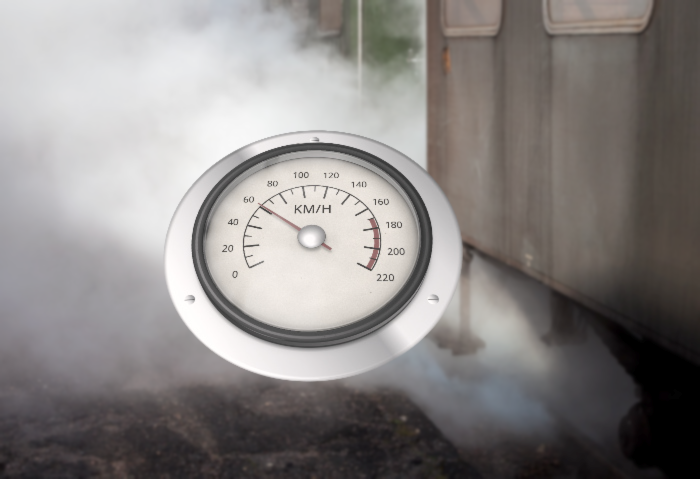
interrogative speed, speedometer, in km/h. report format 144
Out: 60
